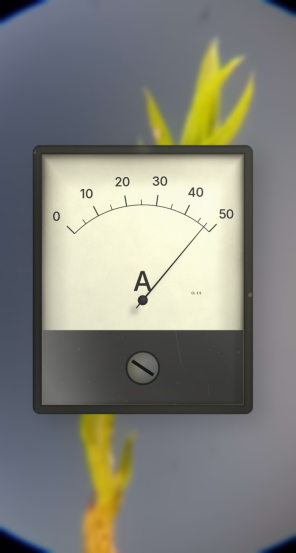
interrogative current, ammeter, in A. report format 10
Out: 47.5
